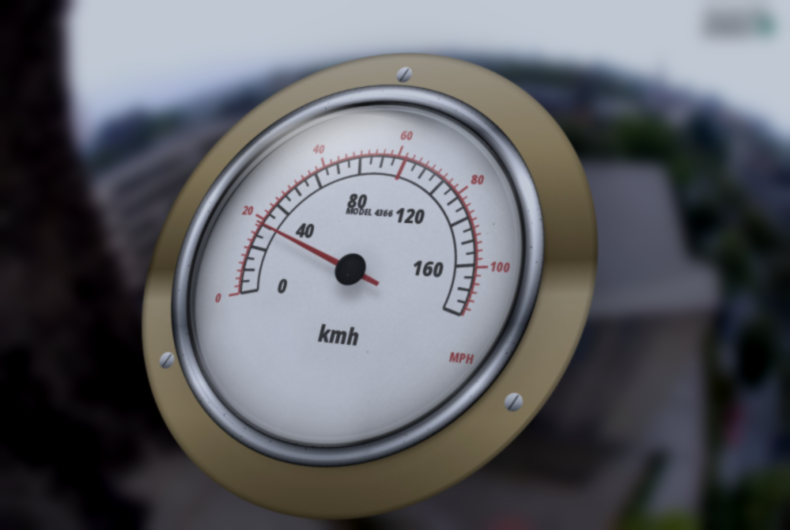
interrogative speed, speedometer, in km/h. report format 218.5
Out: 30
